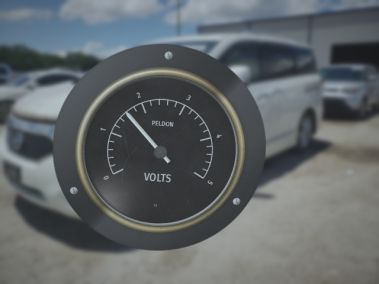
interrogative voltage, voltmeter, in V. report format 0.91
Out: 1.6
